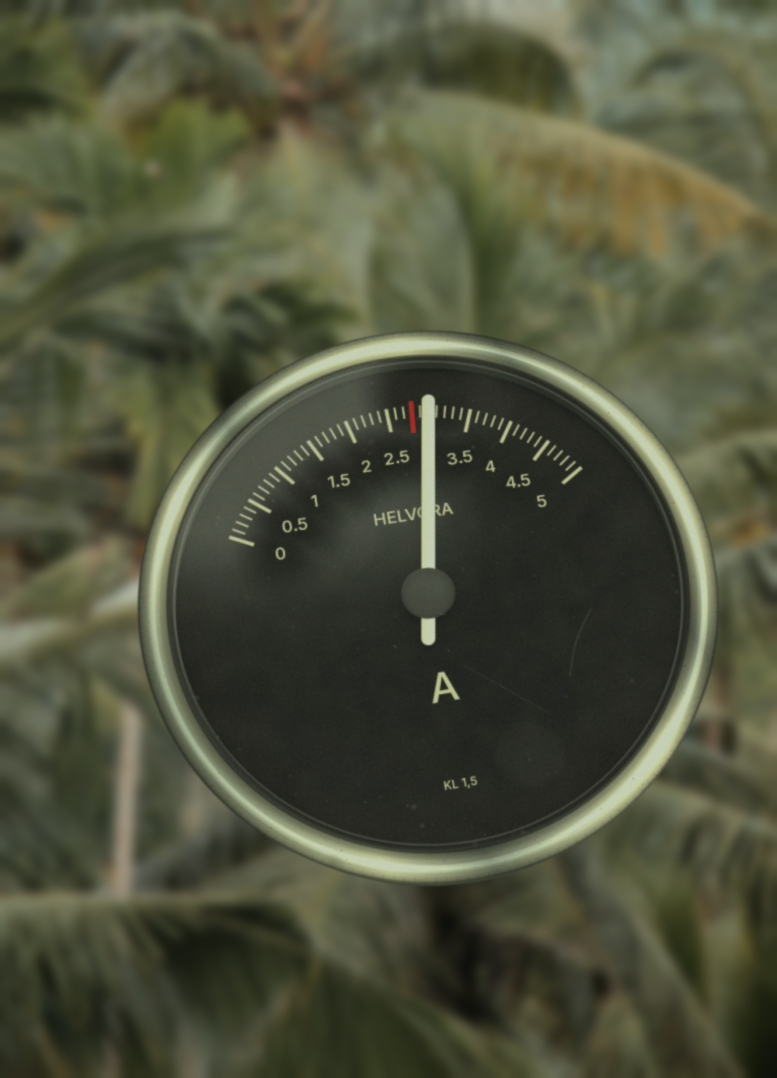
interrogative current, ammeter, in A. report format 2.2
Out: 3
